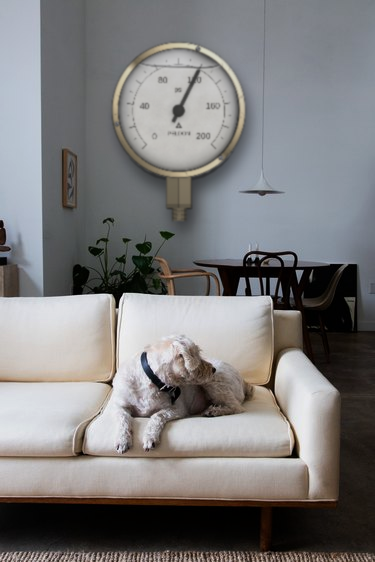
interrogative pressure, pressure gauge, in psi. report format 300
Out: 120
